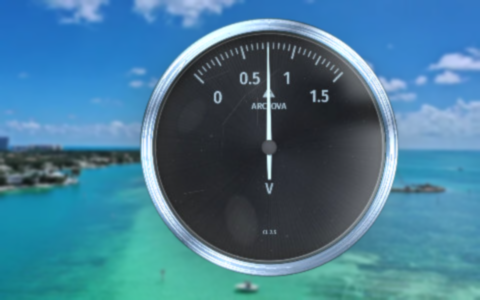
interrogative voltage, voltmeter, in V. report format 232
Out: 0.75
